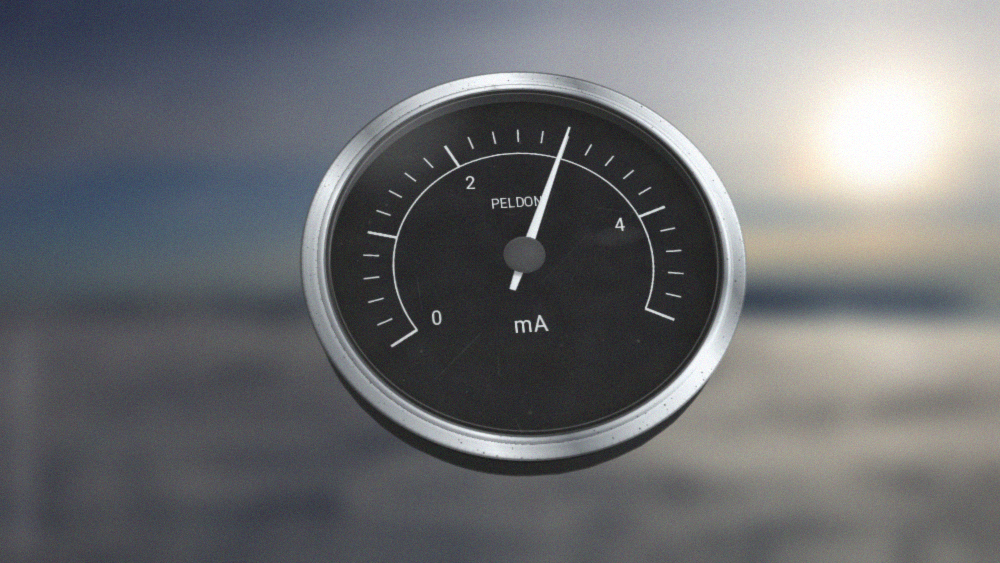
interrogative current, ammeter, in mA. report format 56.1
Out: 3
